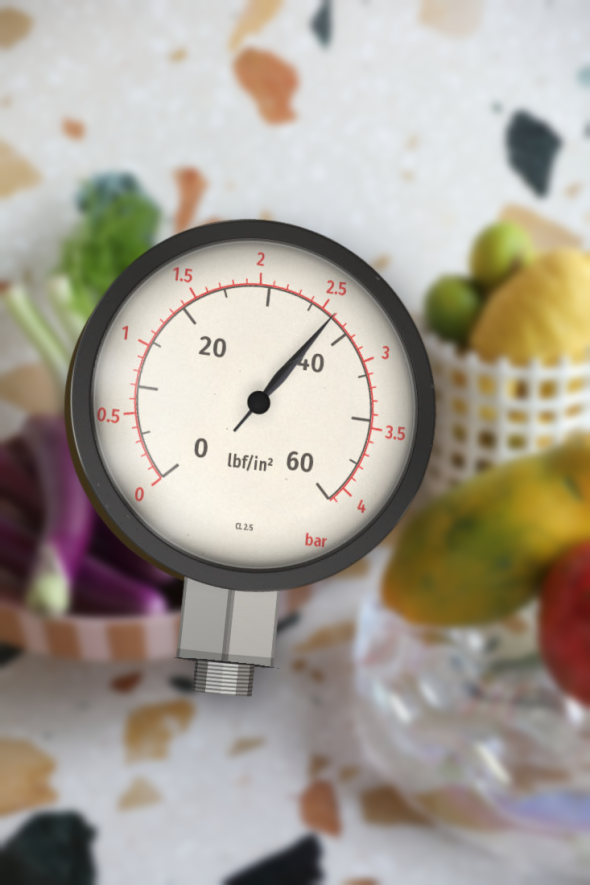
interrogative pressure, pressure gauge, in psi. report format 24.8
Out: 37.5
